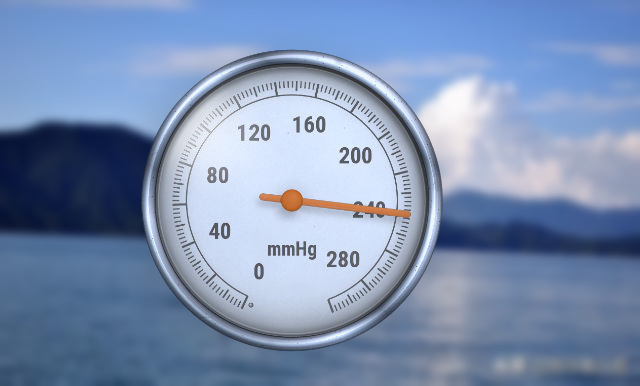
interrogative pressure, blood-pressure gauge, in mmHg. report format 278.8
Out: 240
